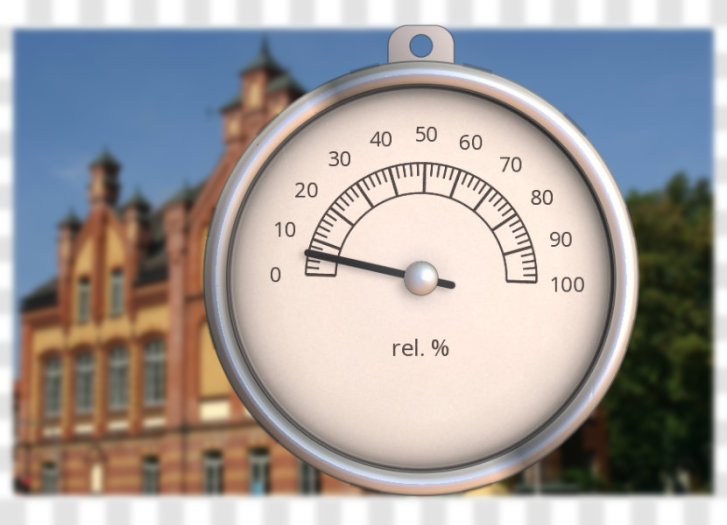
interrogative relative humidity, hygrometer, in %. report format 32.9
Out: 6
